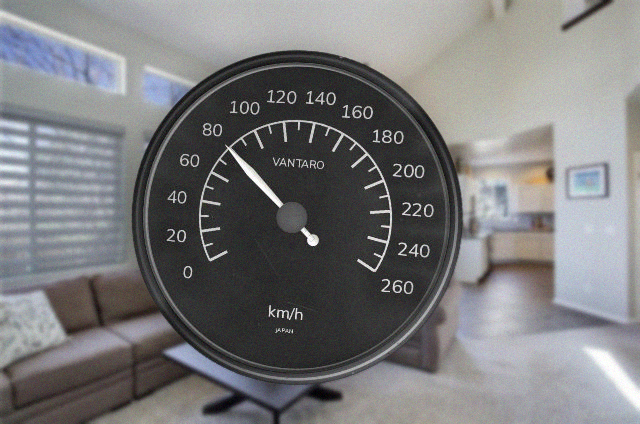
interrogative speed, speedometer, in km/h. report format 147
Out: 80
